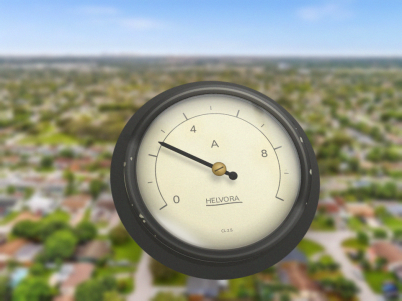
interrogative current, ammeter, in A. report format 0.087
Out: 2.5
